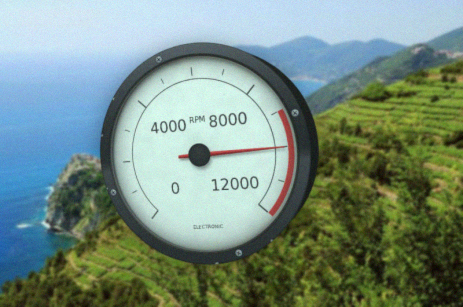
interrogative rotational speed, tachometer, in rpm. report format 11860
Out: 10000
